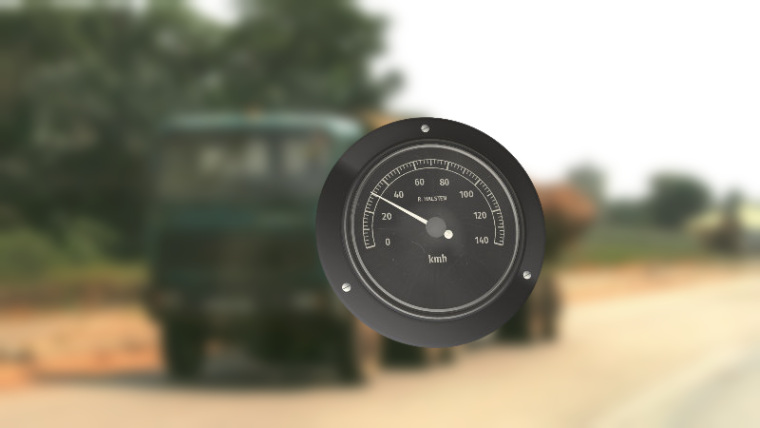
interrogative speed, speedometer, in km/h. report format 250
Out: 30
